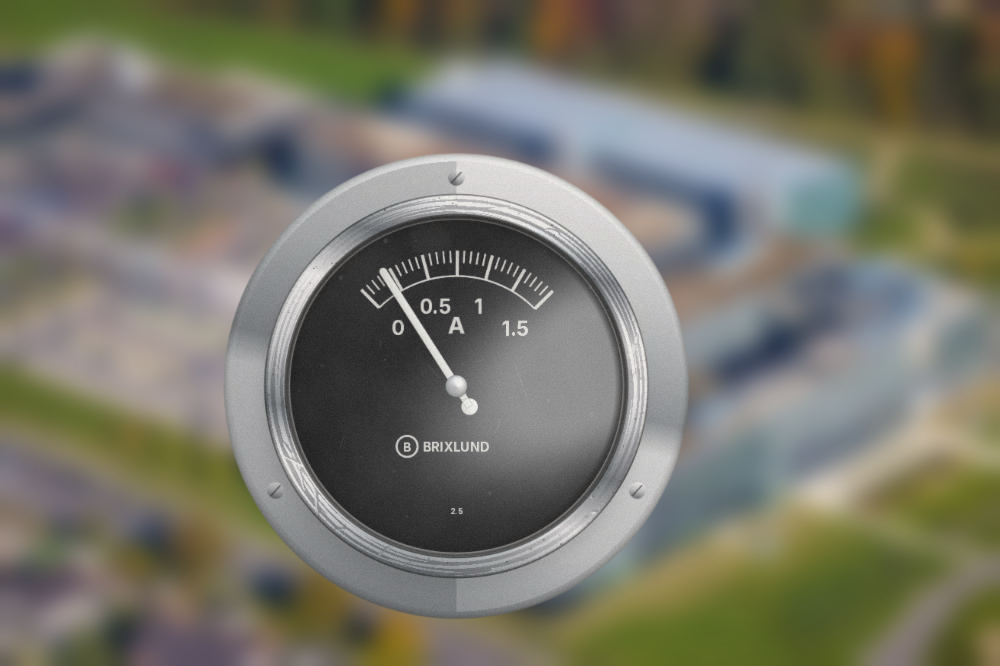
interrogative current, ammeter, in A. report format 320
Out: 0.2
